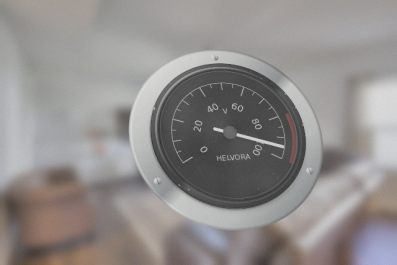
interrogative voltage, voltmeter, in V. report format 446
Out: 95
